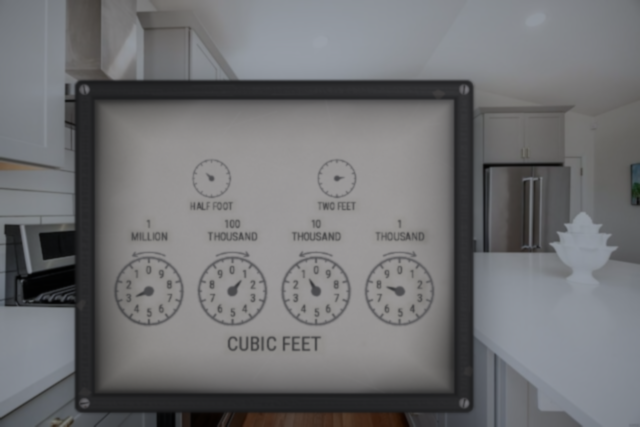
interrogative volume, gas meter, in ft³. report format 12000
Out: 310800
